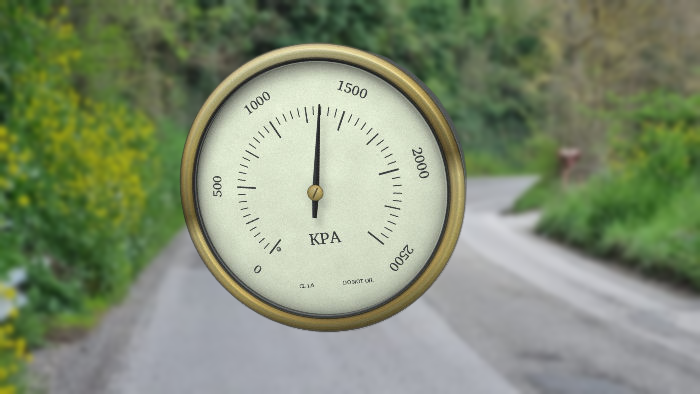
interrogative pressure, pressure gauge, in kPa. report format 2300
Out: 1350
